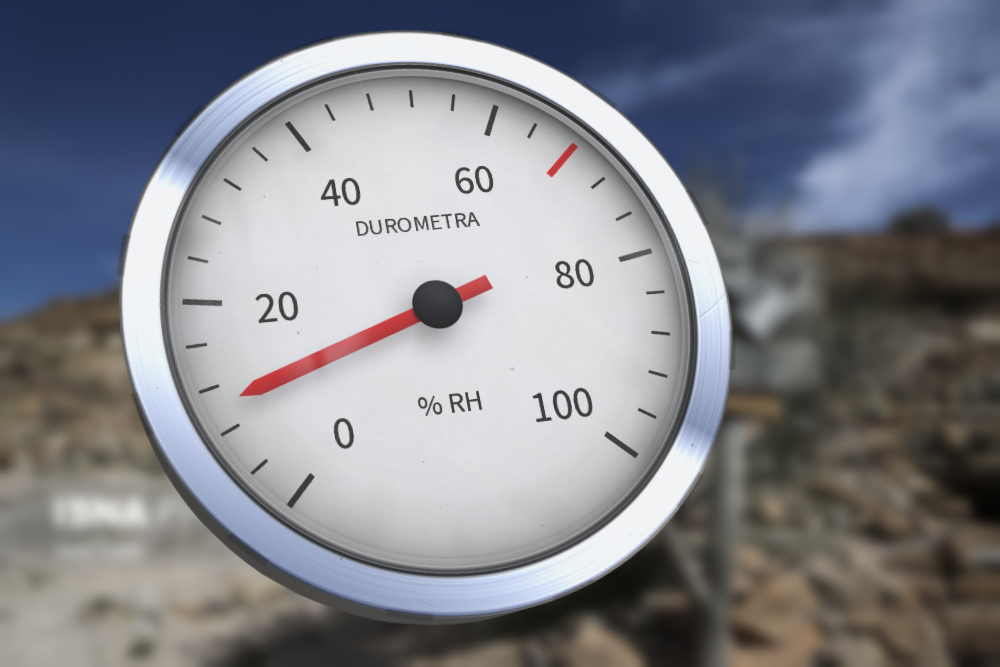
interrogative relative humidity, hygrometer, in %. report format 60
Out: 10
